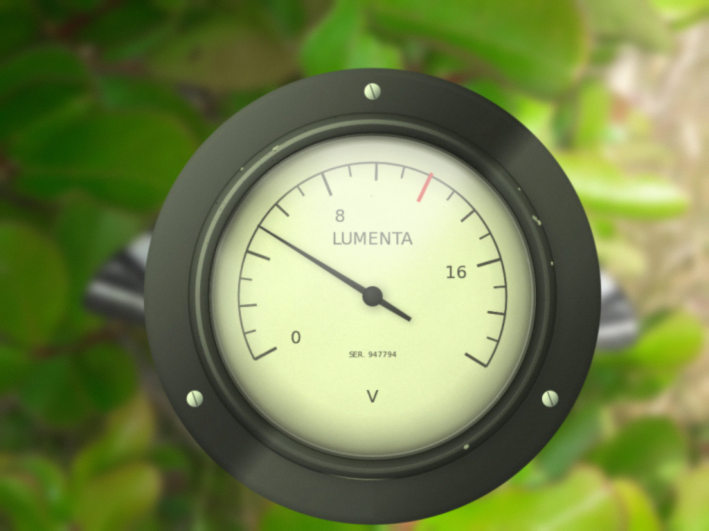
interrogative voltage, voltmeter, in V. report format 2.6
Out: 5
